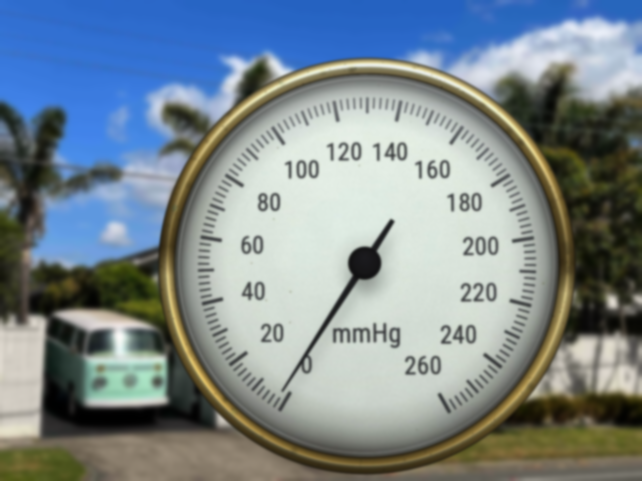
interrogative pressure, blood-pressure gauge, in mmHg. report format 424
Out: 2
